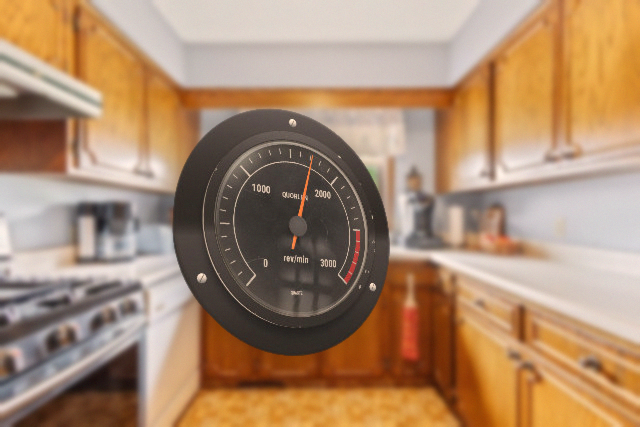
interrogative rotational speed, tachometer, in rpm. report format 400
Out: 1700
